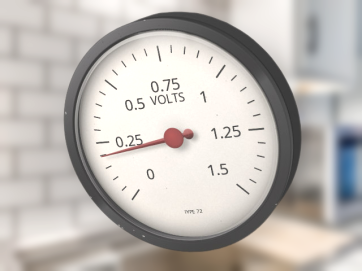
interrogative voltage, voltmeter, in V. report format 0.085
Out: 0.2
